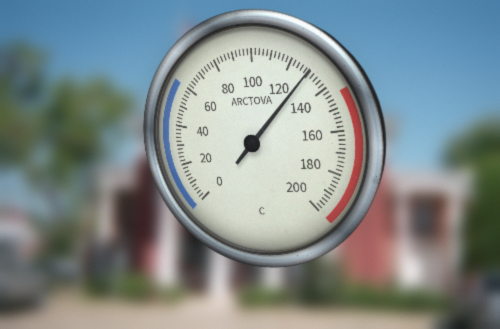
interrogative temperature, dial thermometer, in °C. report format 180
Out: 130
